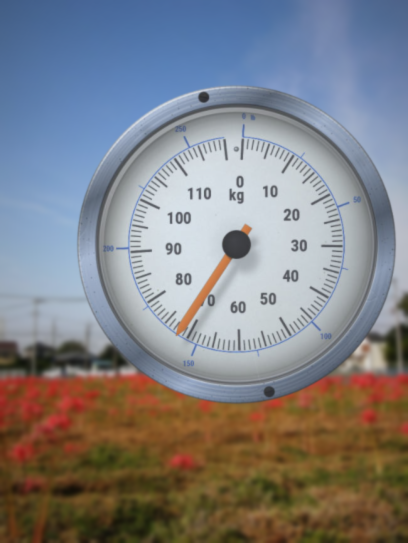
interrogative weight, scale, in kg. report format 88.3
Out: 72
